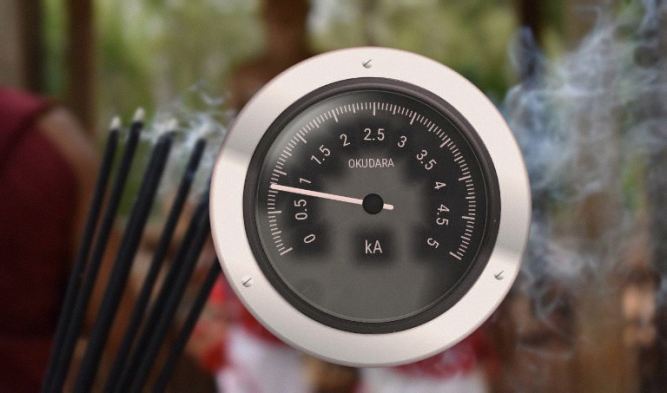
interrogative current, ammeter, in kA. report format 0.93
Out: 0.8
